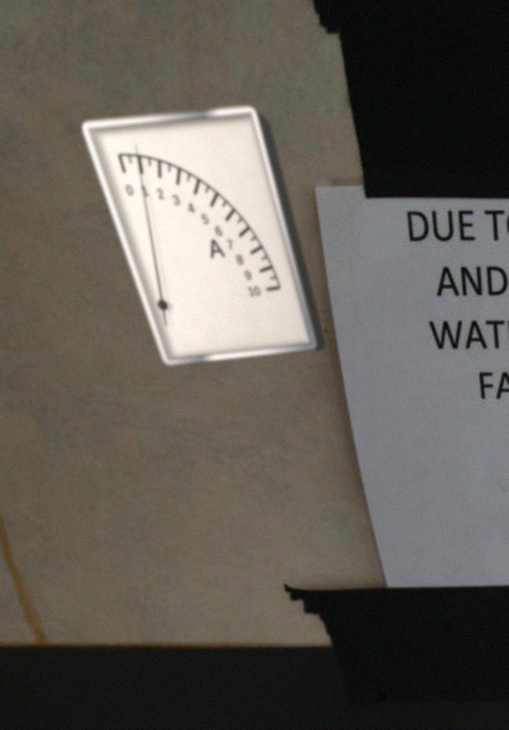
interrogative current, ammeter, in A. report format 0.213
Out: 1
